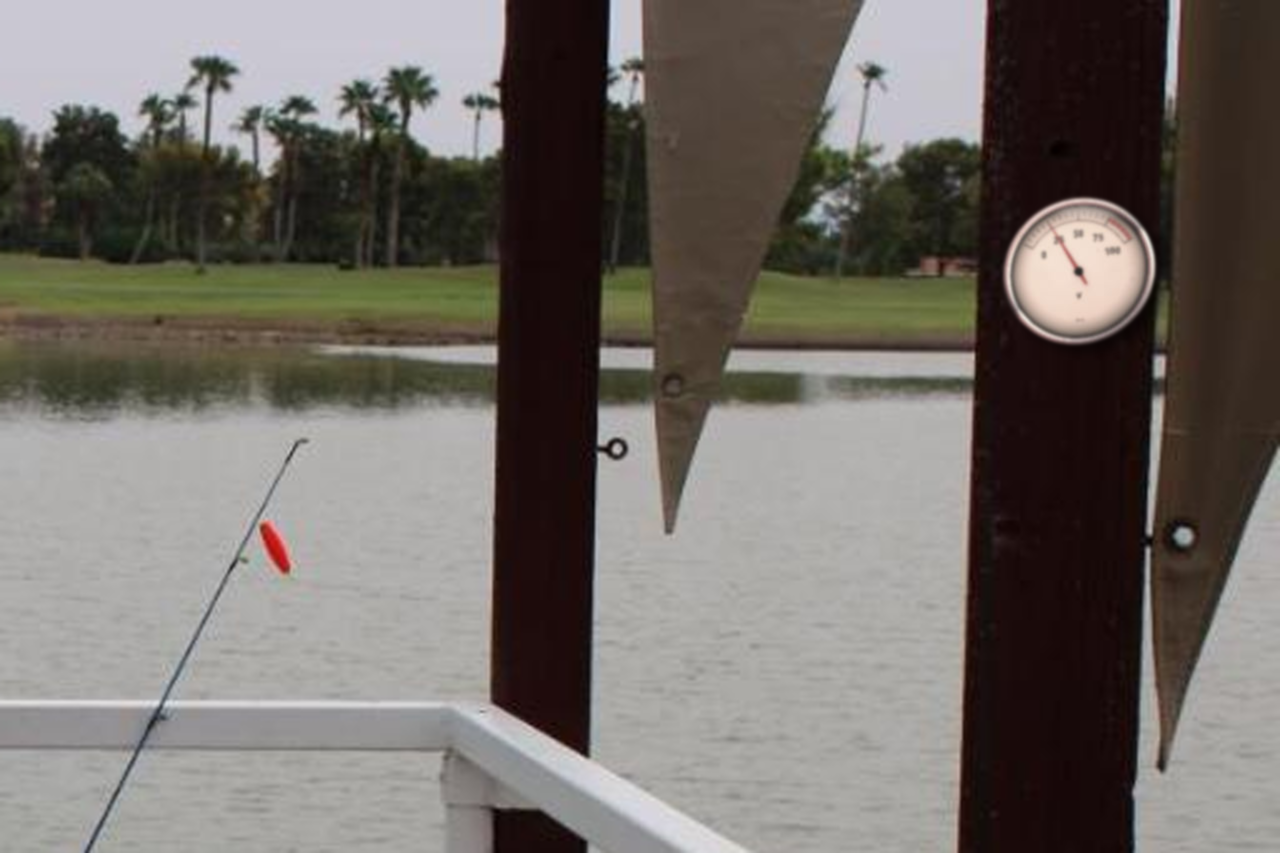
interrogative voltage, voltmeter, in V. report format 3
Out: 25
